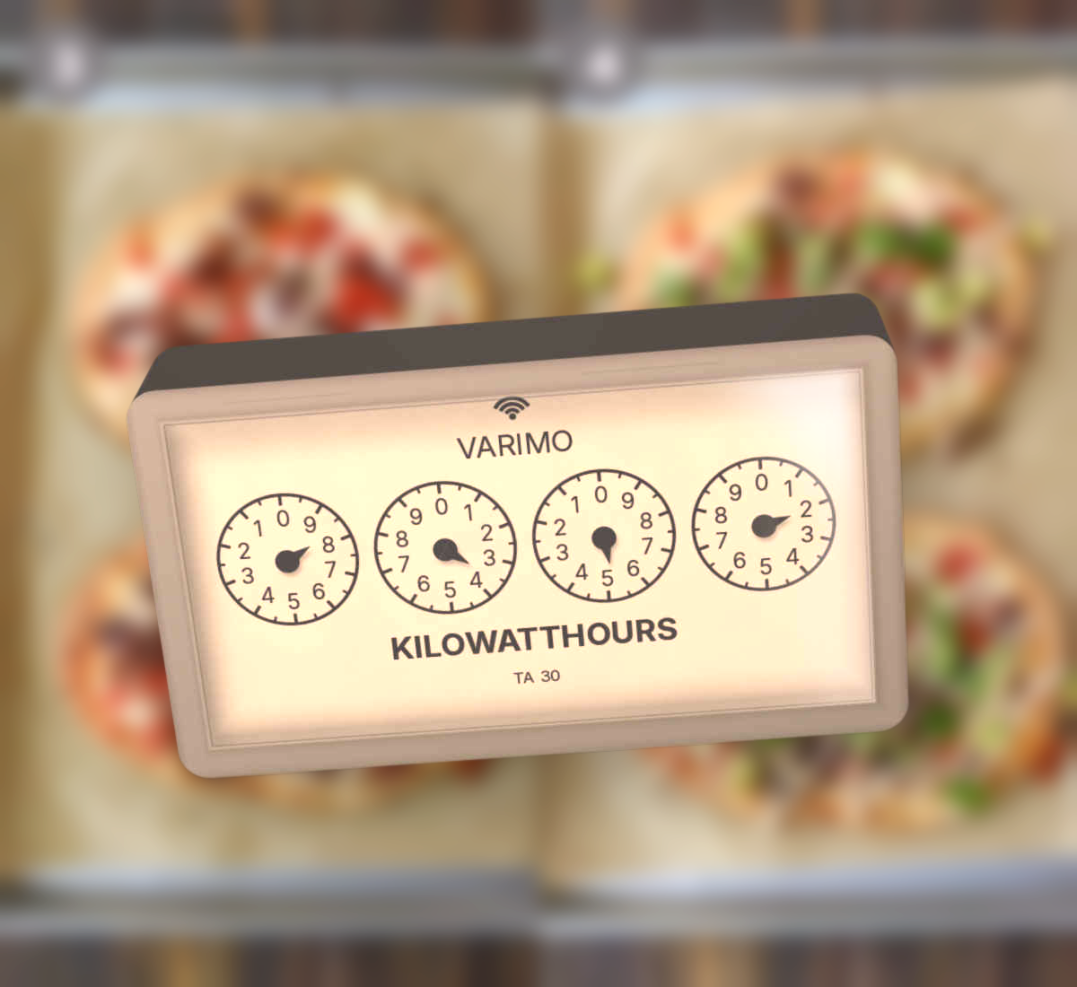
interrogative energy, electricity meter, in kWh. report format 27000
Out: 8352
